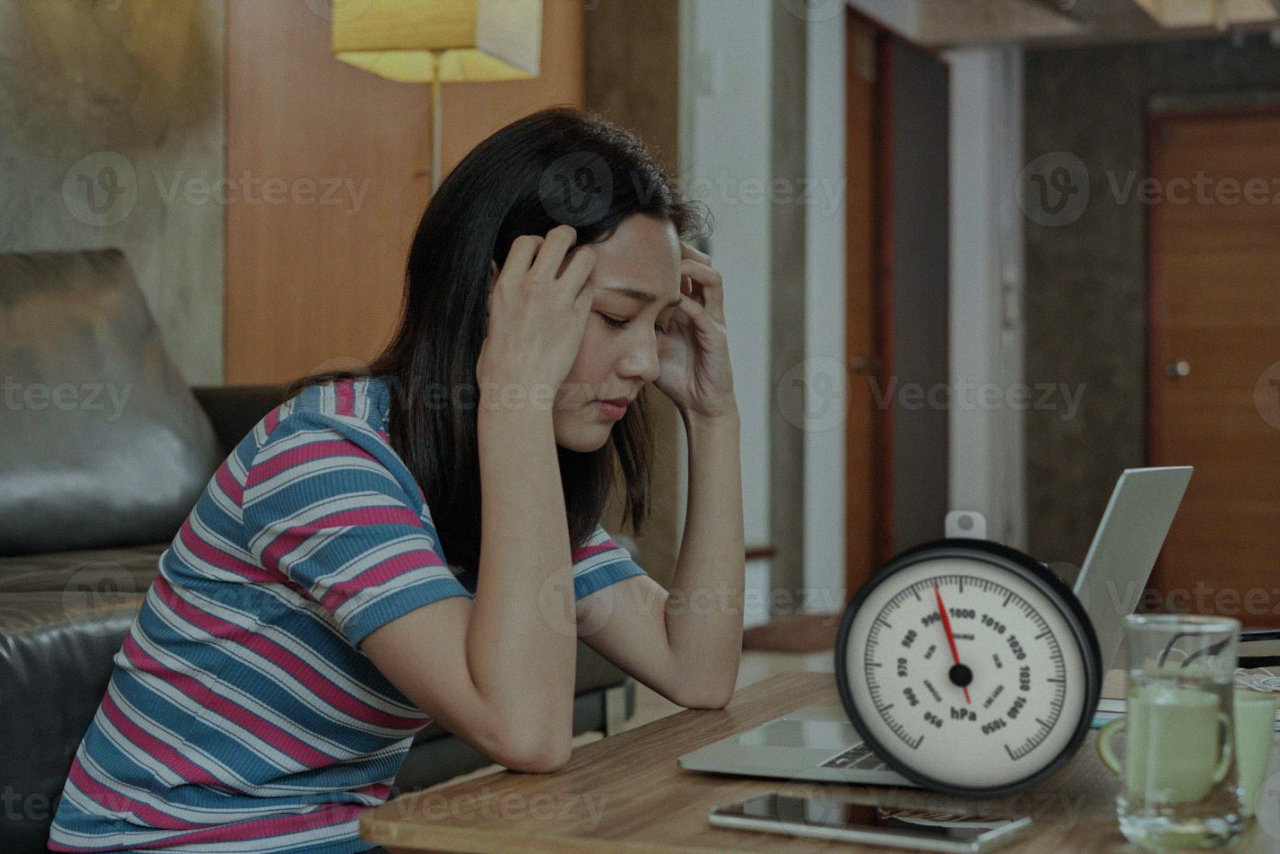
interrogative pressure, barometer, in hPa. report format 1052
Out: 995
